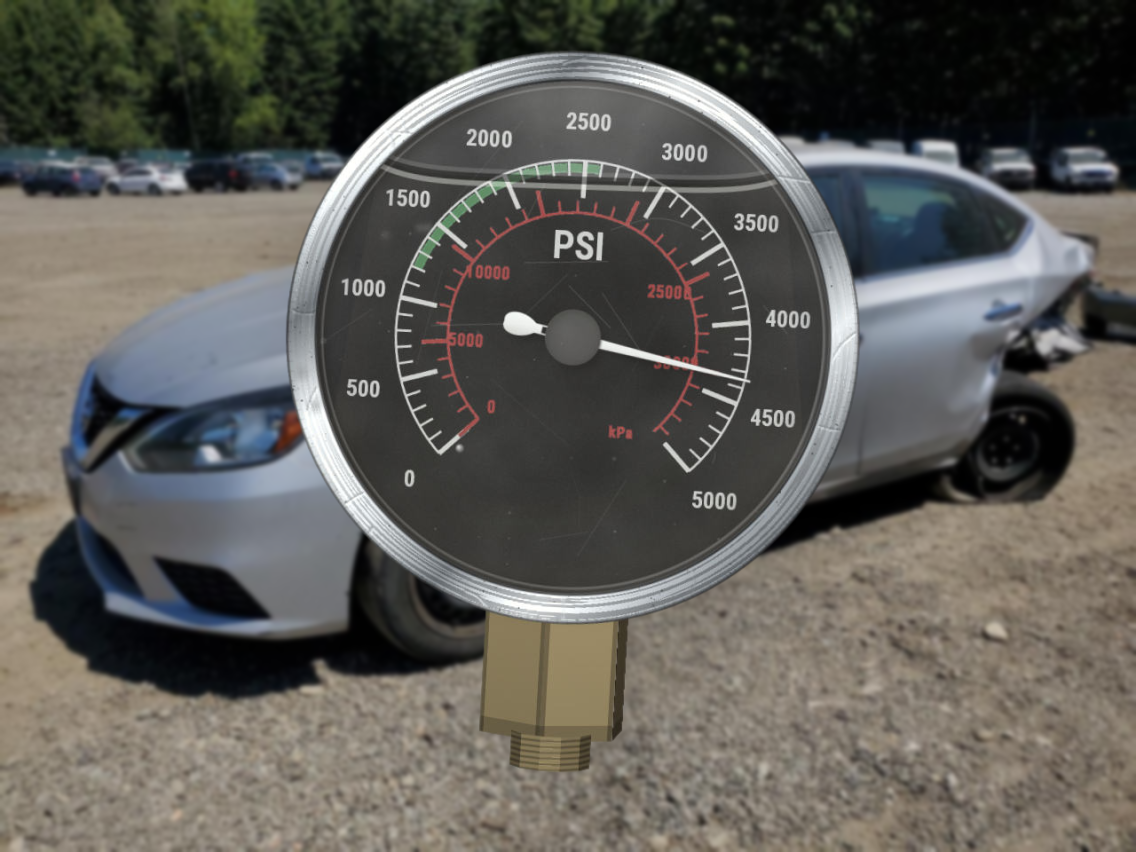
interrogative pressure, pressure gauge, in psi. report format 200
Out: 4350
